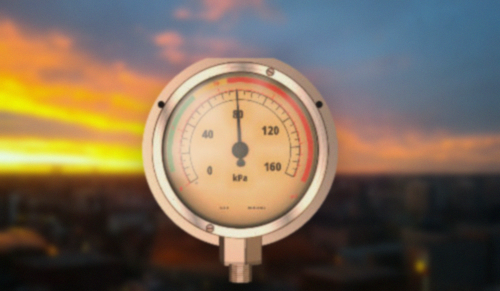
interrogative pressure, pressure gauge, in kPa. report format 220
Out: 80
